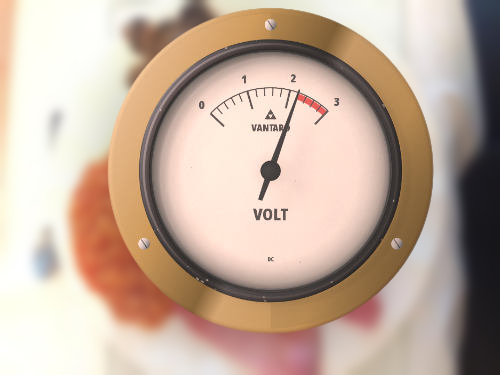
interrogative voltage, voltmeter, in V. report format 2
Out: 2.2
